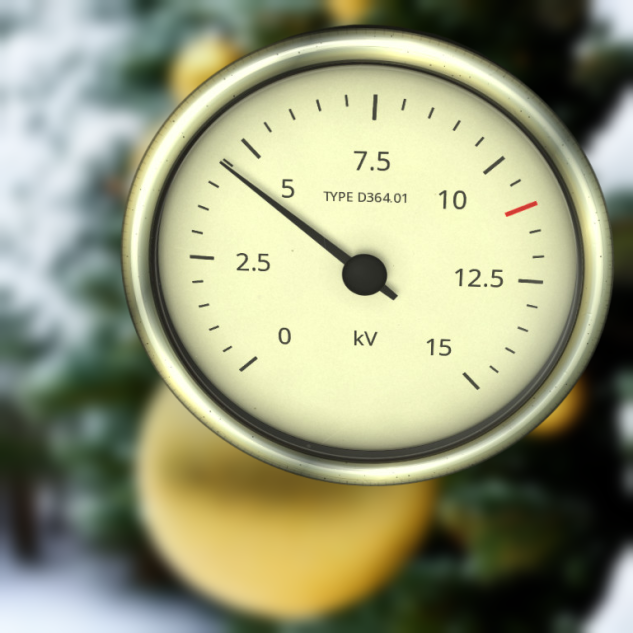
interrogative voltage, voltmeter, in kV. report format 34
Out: 4.5
